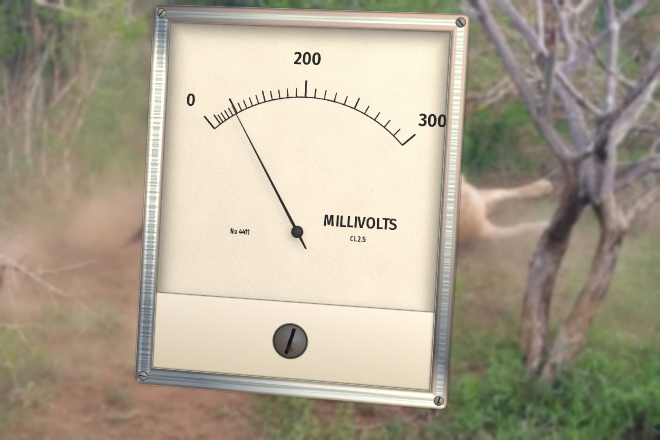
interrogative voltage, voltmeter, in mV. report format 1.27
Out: 100
